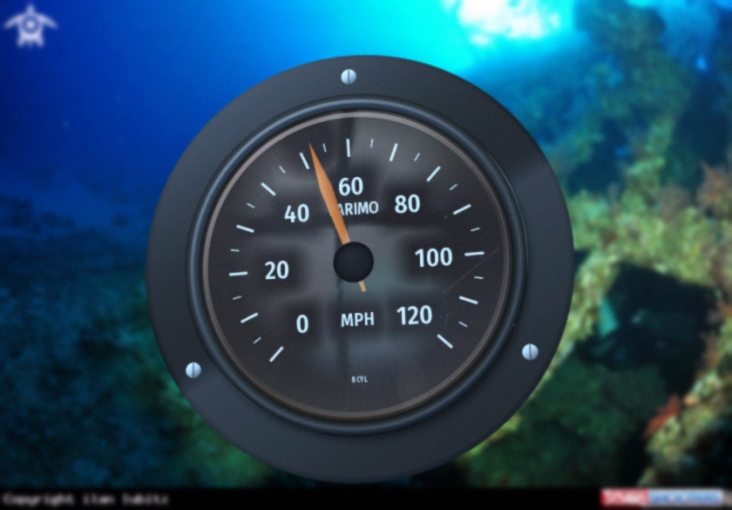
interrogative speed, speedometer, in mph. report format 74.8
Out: 52.5
